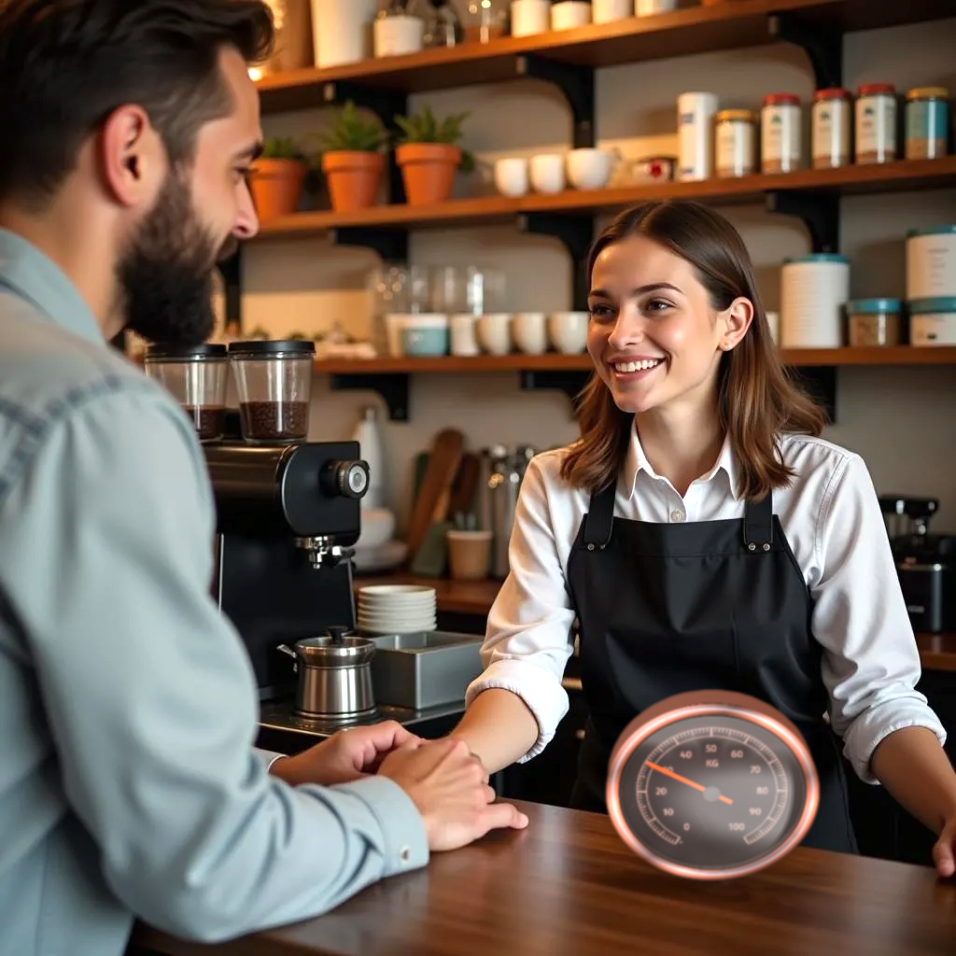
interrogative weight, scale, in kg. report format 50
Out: 30
